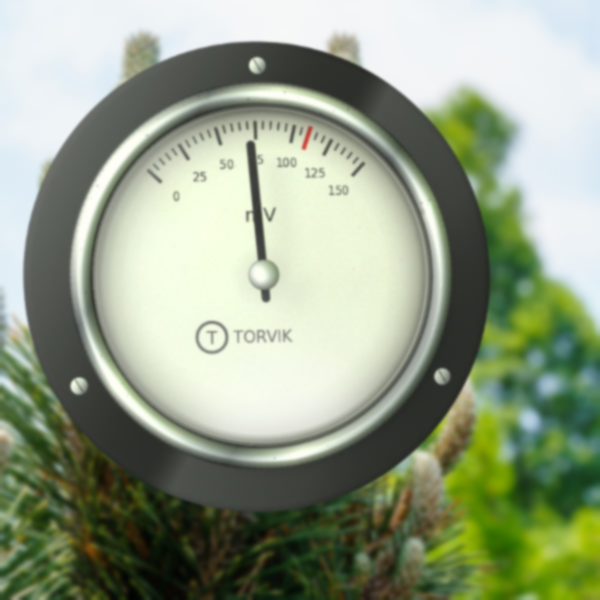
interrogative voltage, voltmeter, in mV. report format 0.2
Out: 70
